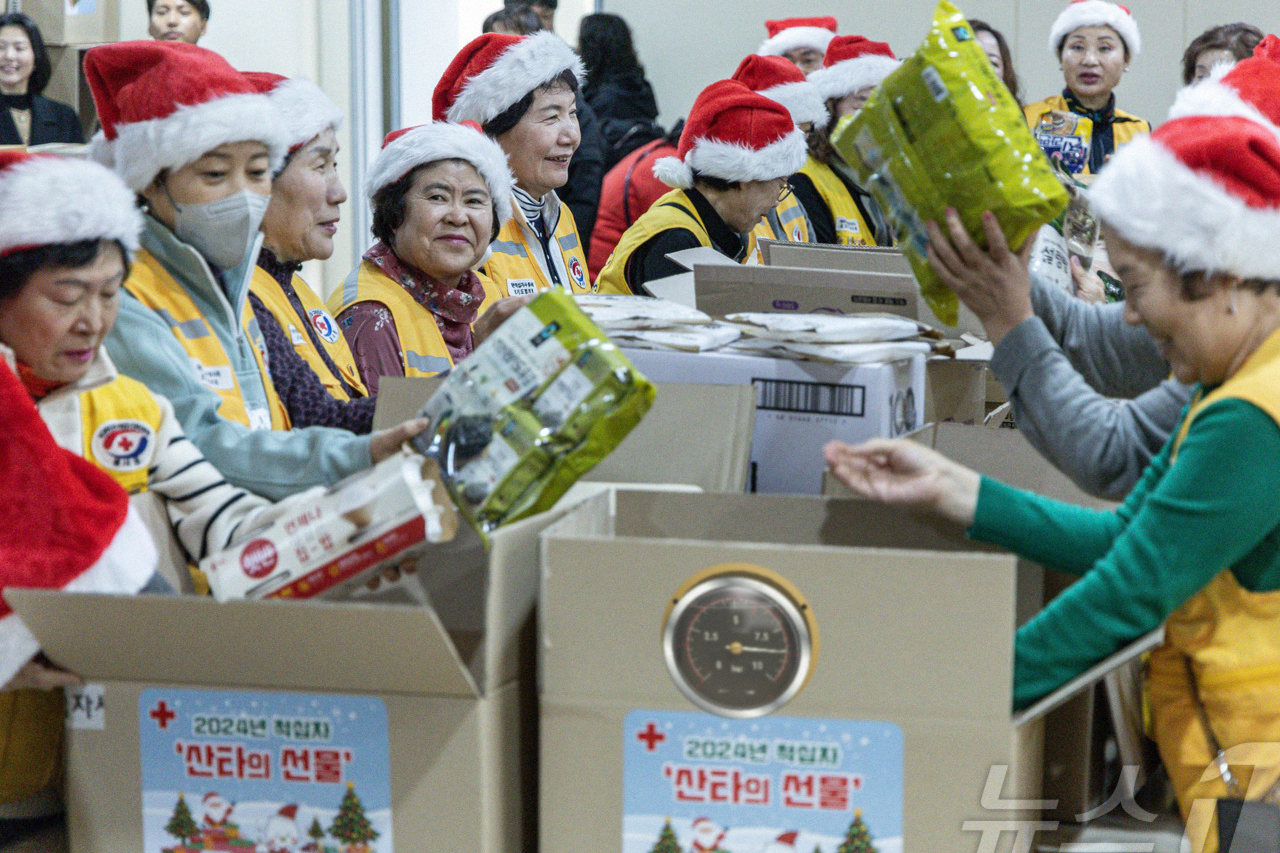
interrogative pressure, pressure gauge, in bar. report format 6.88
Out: 8.5
